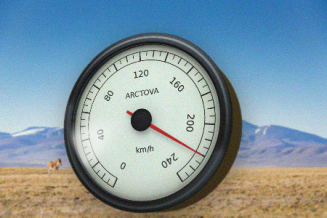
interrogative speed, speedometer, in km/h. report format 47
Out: 220
